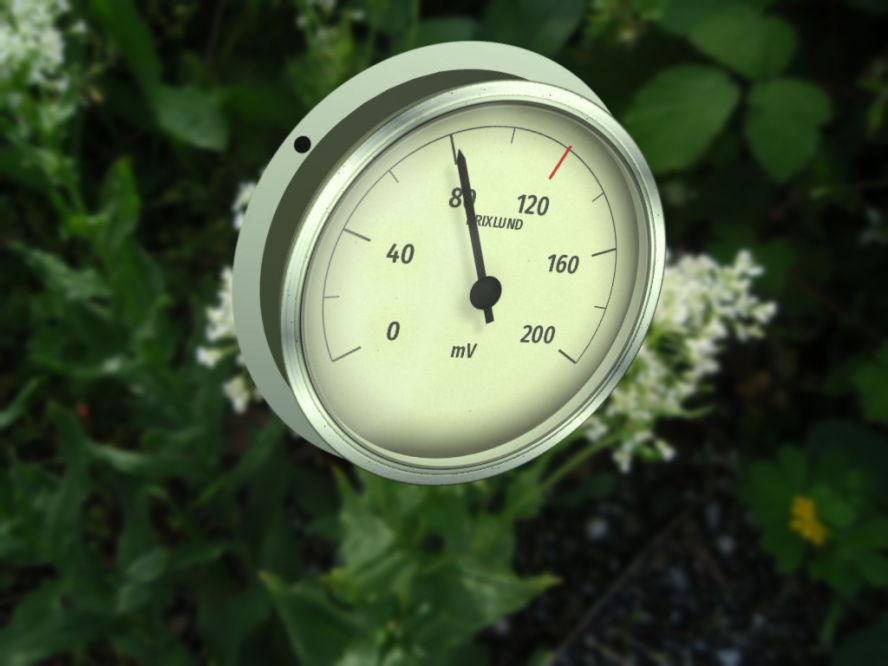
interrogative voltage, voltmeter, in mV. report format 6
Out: 80
